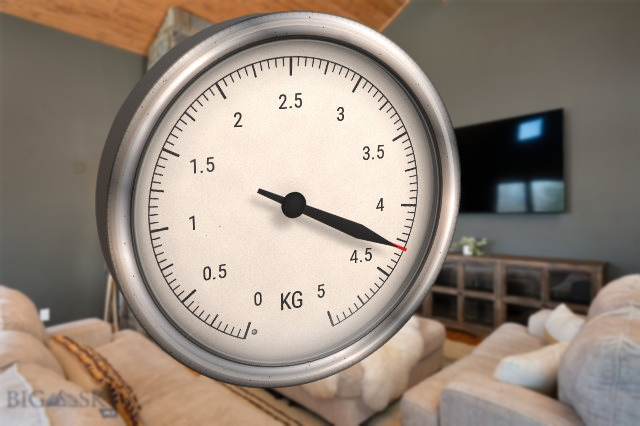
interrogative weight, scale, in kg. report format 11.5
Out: 4.3
